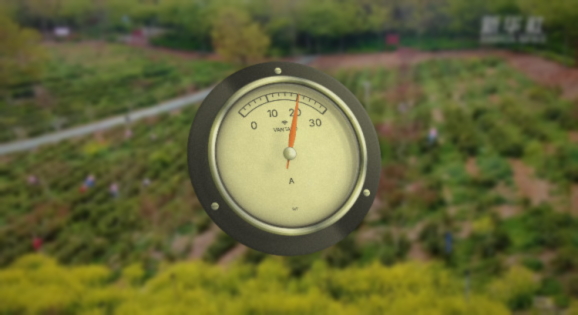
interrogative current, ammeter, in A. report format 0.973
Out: 20
